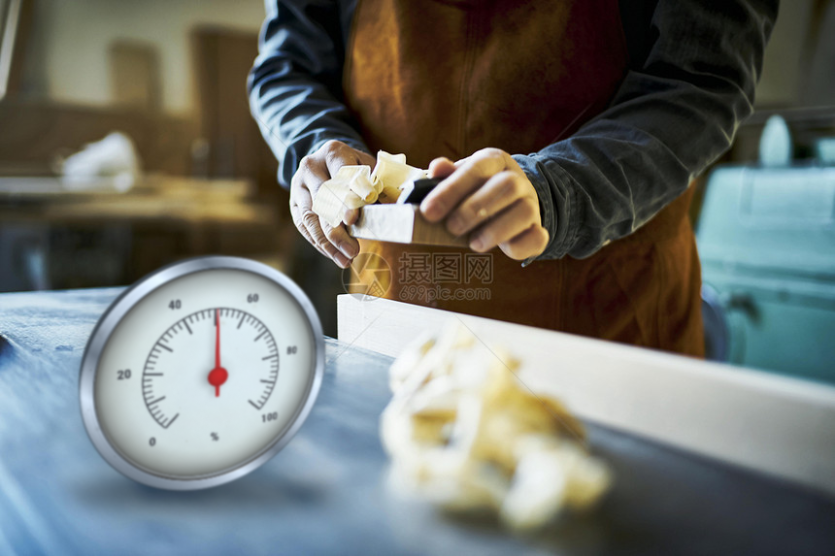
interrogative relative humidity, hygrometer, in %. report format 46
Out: 50
